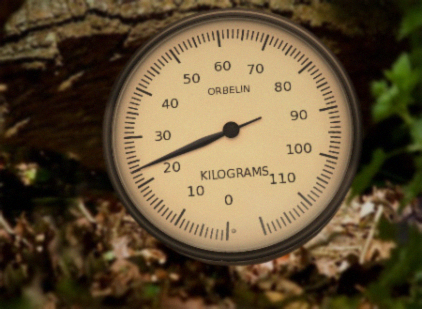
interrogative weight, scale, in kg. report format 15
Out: 23
